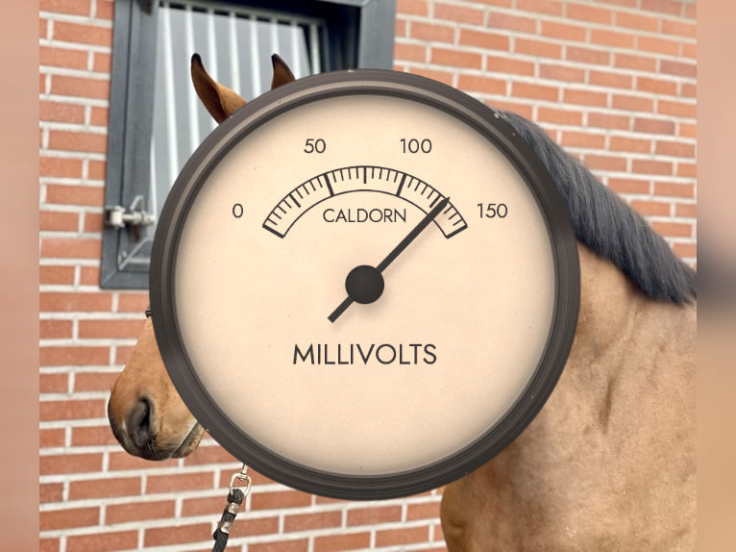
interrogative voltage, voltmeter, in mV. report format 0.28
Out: 130
